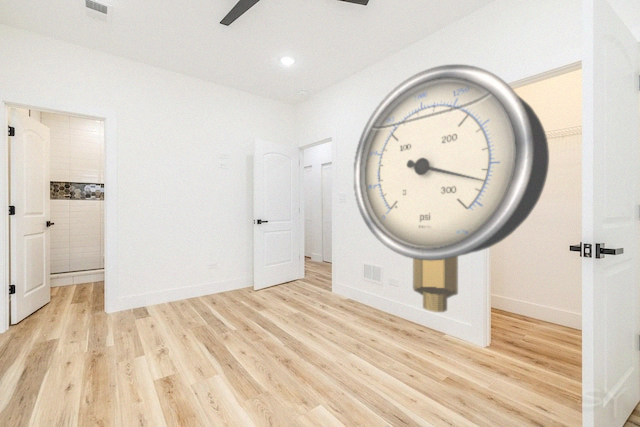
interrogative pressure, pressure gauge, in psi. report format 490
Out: 270
